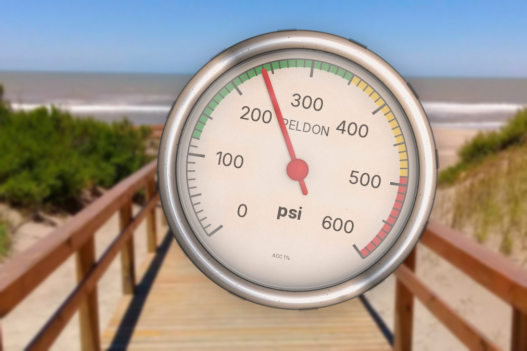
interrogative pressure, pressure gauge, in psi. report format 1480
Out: 240
